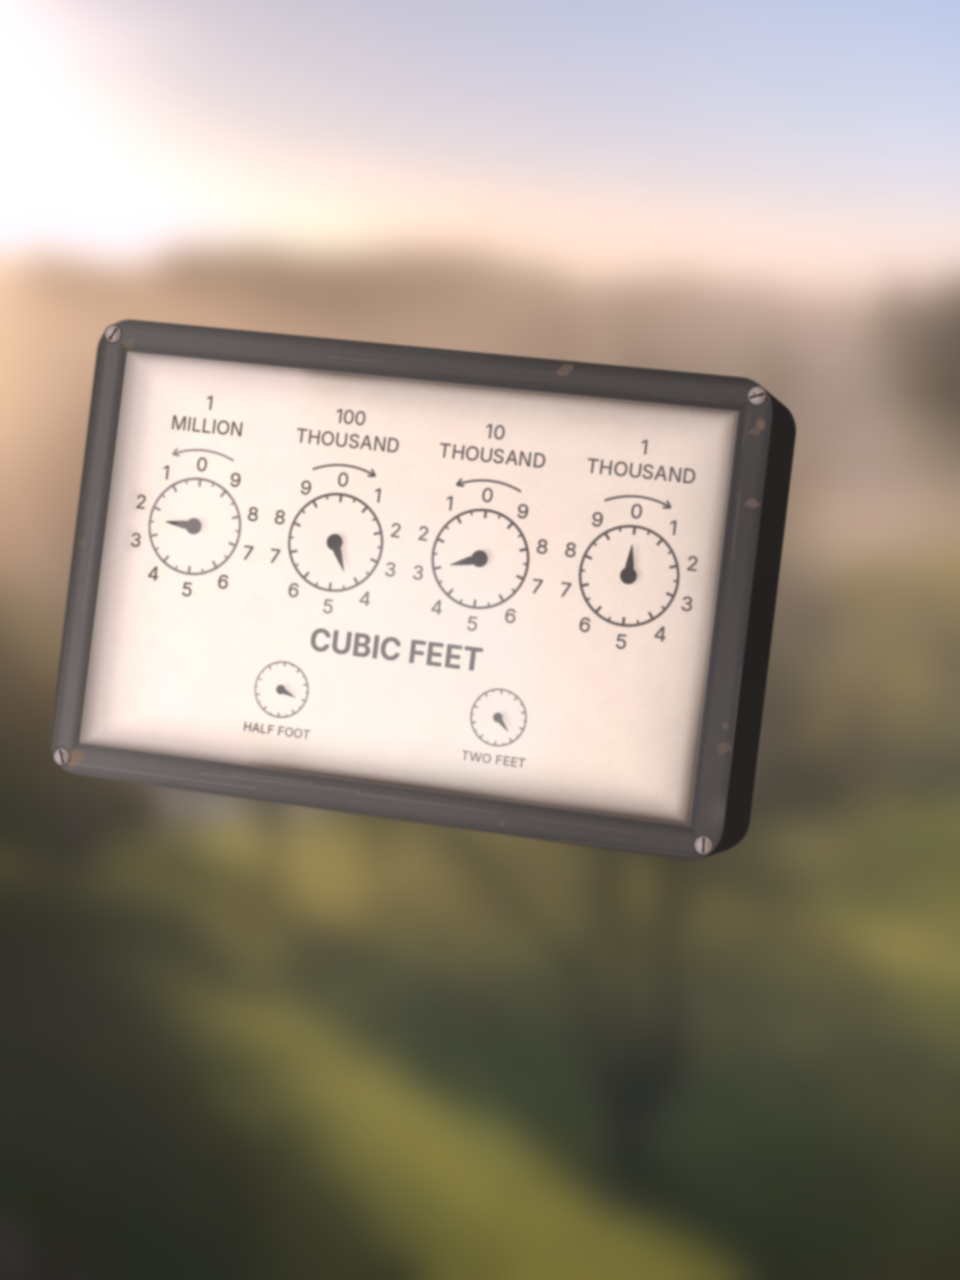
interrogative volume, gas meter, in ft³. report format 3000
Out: 243000
